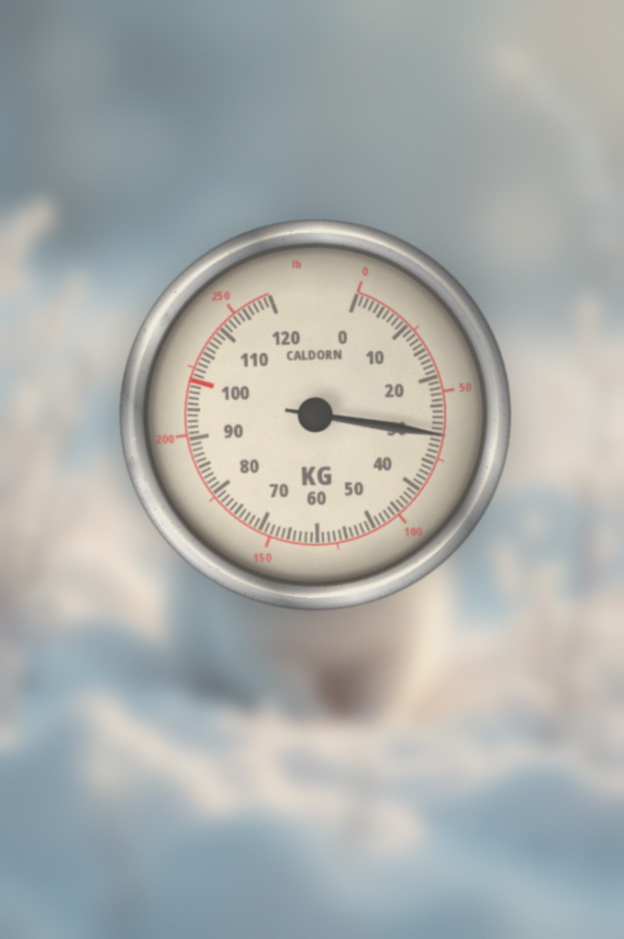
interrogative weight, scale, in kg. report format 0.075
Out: 30
